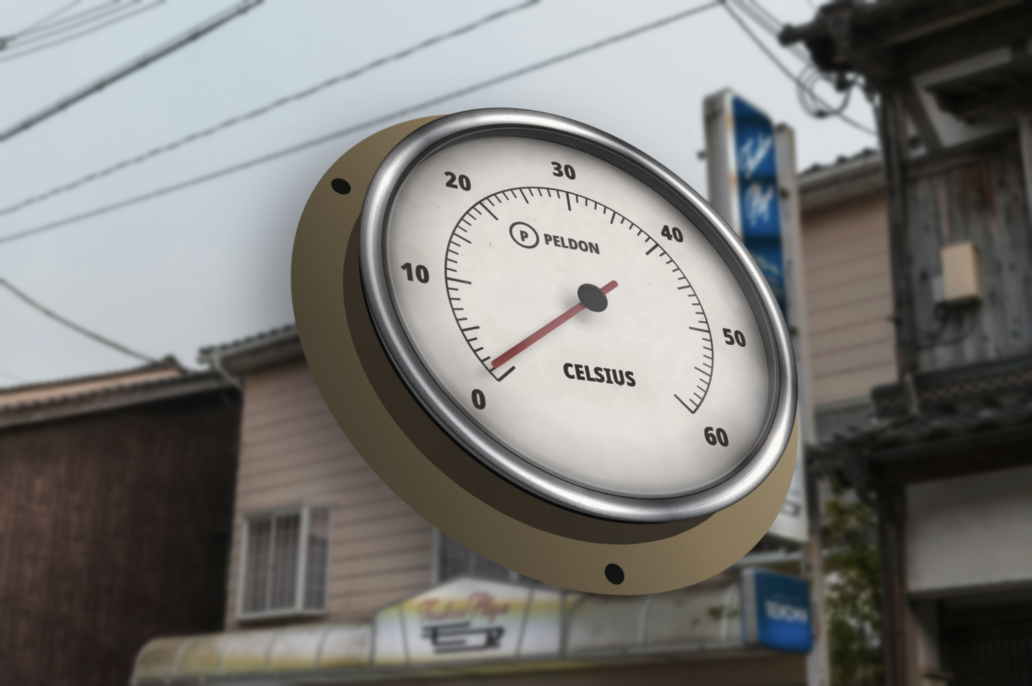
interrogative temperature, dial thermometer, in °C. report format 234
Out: 1
